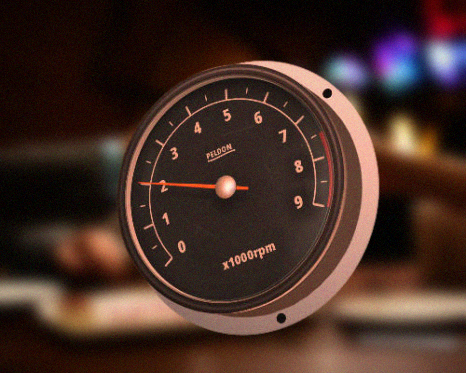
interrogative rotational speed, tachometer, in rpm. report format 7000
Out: 2000
